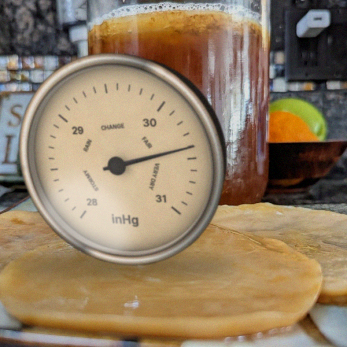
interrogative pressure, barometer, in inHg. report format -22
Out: 30.4
